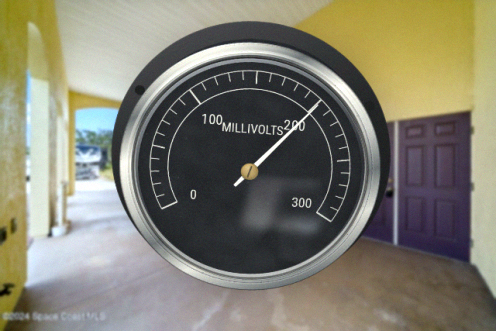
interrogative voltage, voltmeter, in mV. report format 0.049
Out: 200
